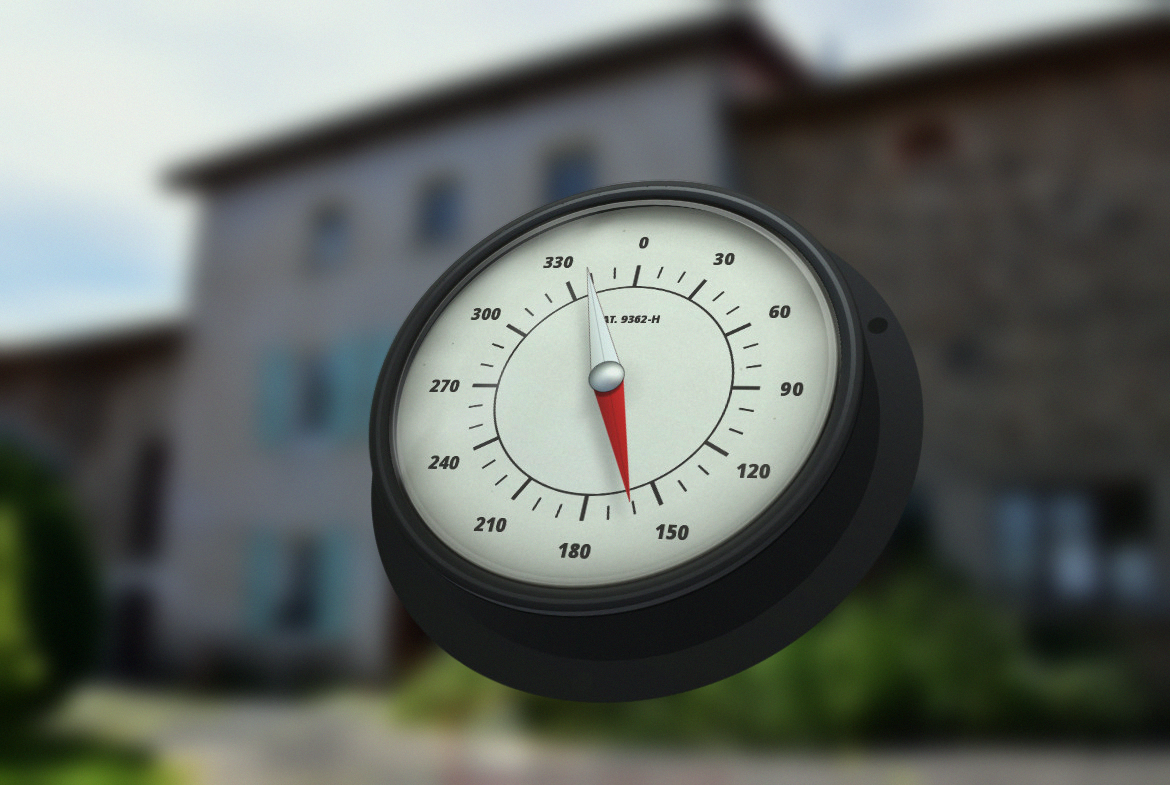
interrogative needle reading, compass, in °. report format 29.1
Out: 160
